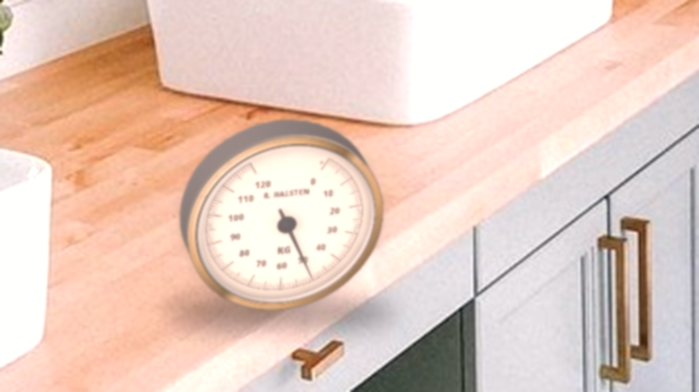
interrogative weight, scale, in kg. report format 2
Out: 50
